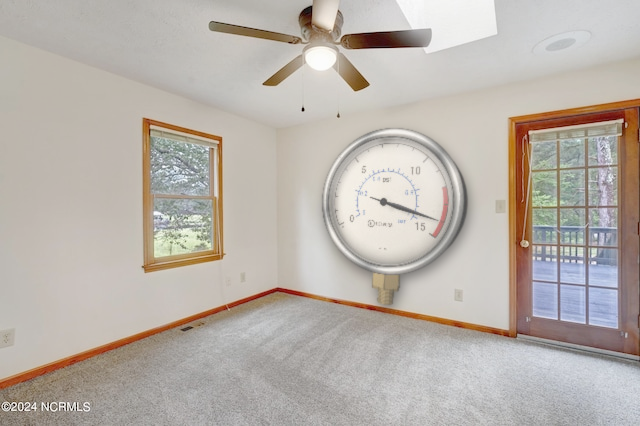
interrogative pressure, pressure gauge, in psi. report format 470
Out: 14
